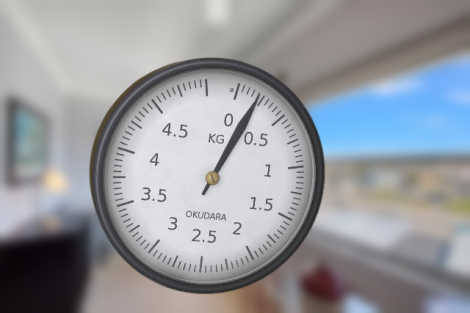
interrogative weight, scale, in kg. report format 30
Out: 0.2
